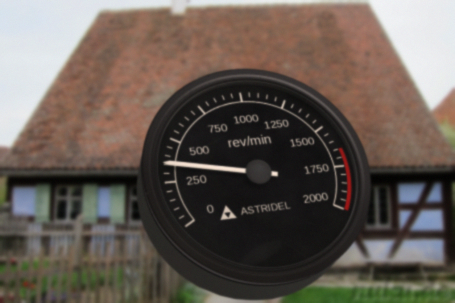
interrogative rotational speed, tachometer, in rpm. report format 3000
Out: 350
